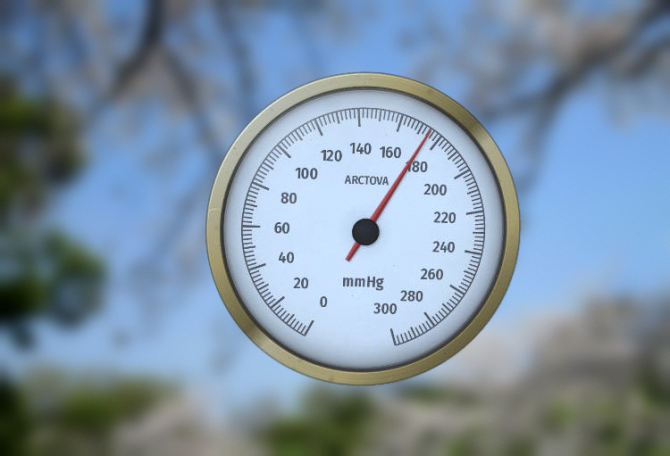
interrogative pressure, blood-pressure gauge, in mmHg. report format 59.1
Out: 174
